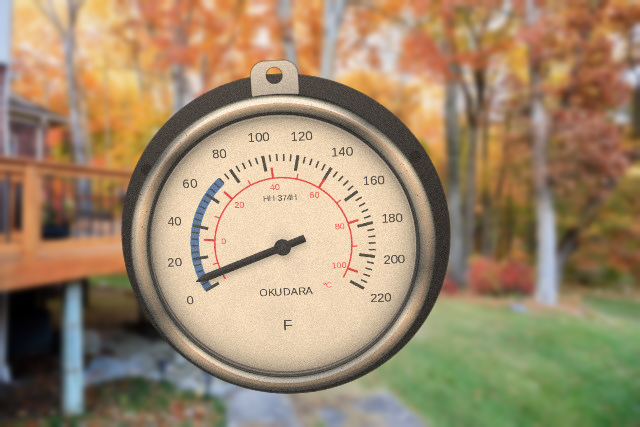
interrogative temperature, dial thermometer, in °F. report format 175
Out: 8
